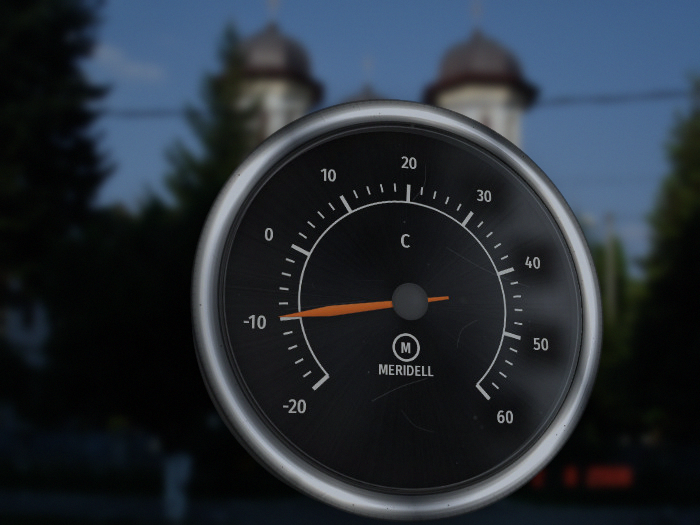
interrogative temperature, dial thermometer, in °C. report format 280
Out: -10
